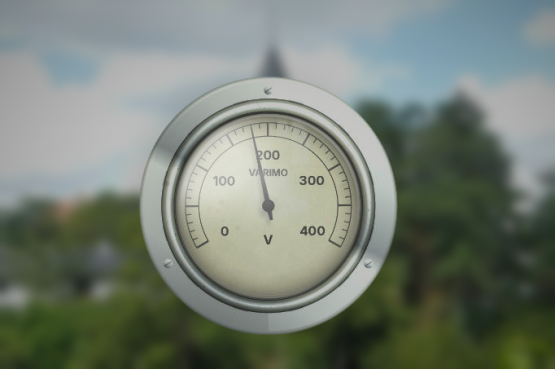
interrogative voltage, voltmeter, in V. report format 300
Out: 180
